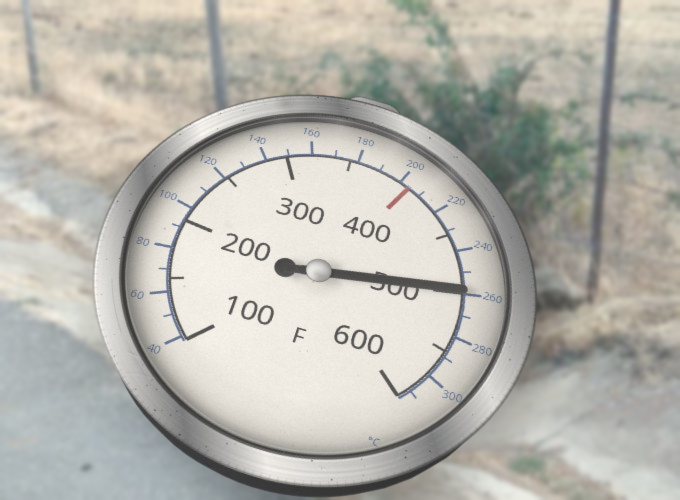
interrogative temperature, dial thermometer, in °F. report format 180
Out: 500
